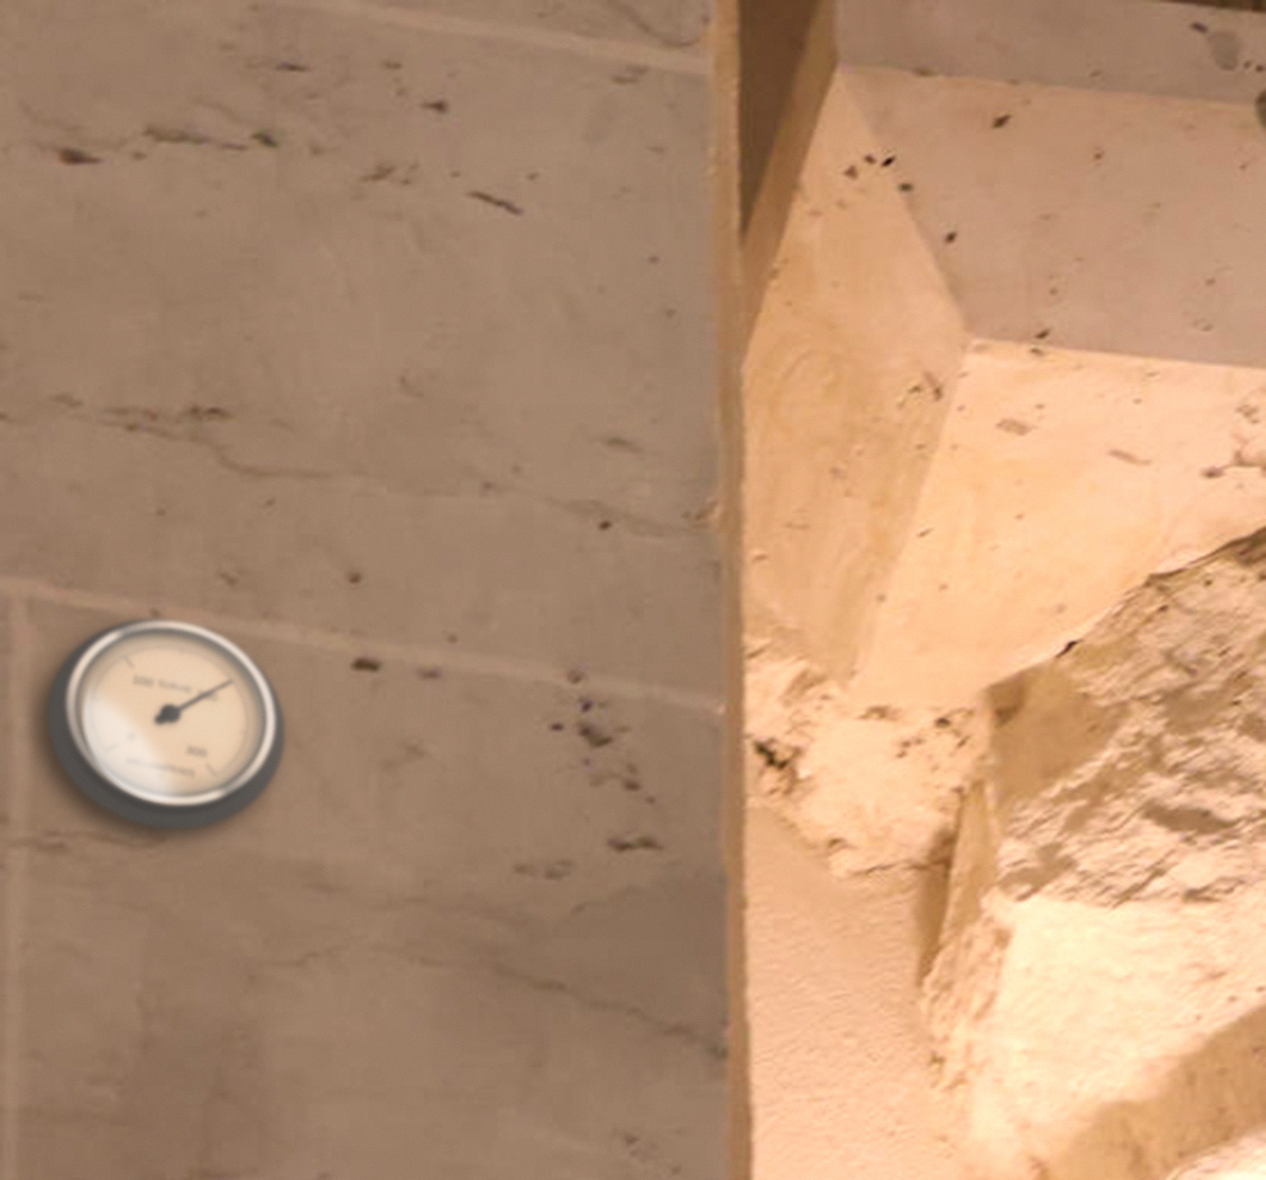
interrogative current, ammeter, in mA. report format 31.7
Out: 200
